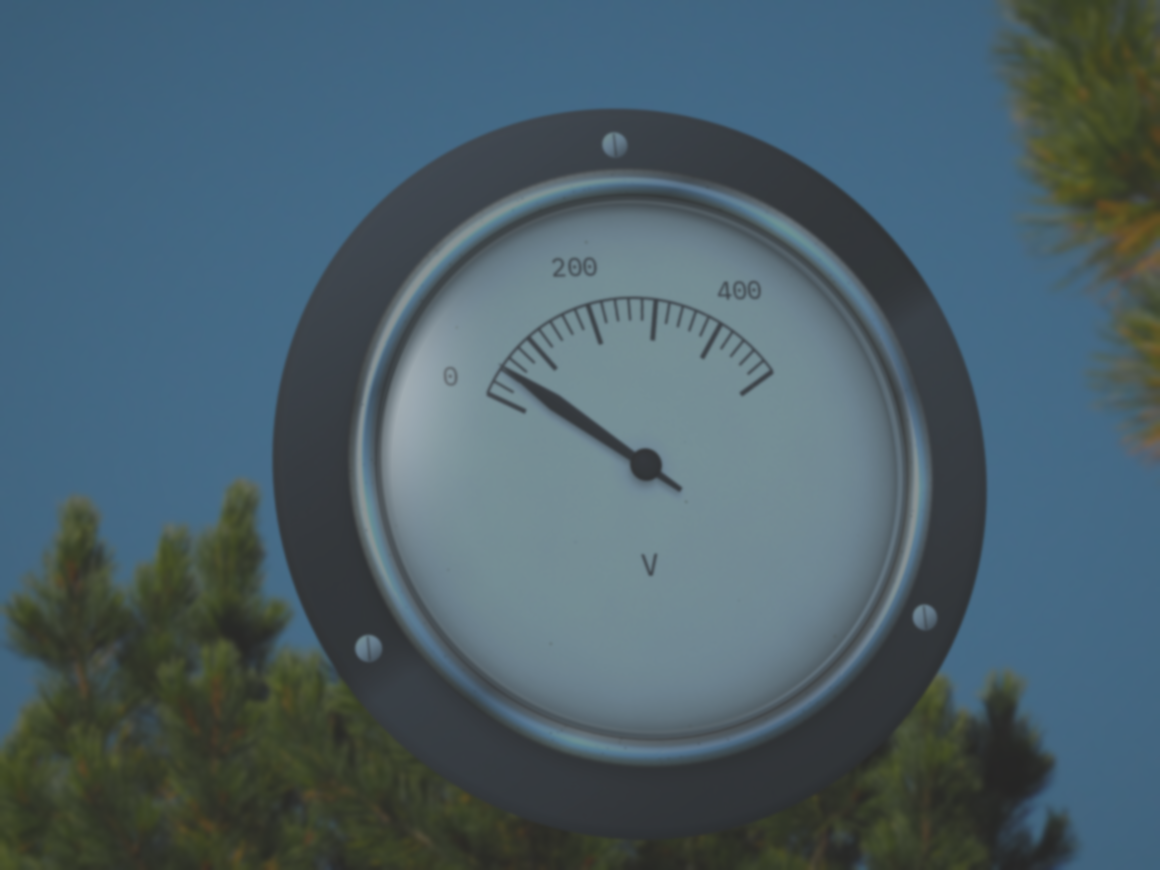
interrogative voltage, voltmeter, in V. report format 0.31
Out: 40
